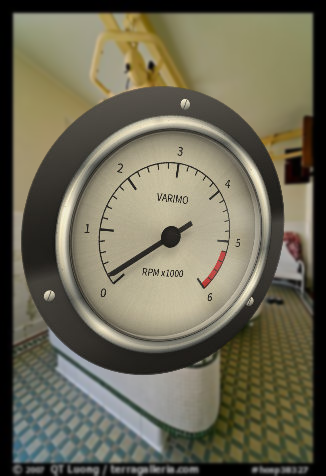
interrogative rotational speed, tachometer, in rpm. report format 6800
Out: 200
